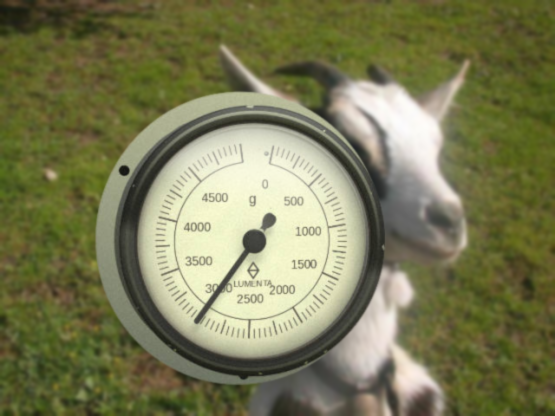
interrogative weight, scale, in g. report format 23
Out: 3000
